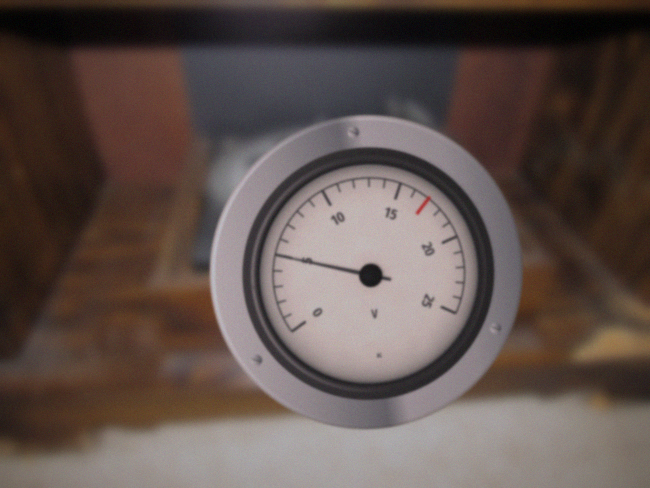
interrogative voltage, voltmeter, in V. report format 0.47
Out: 5
